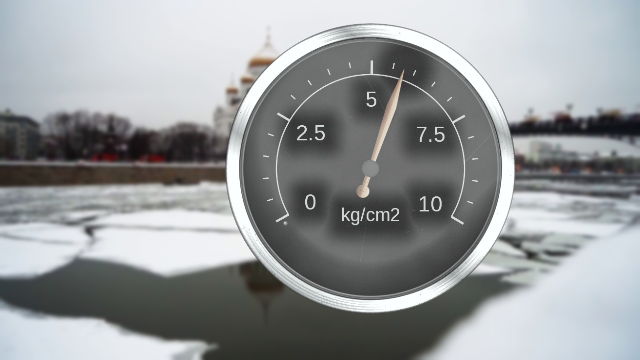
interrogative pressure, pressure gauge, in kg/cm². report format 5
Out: 5.75
